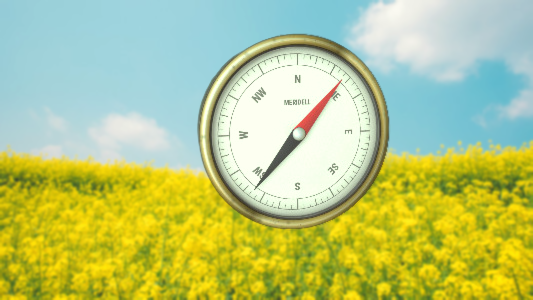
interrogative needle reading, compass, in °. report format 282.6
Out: 40
